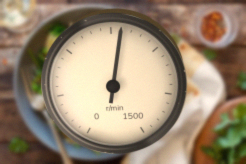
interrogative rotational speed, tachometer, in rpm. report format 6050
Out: 800
